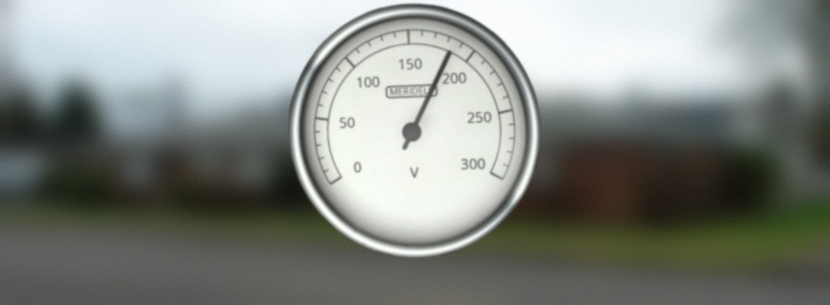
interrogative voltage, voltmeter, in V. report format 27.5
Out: 185
